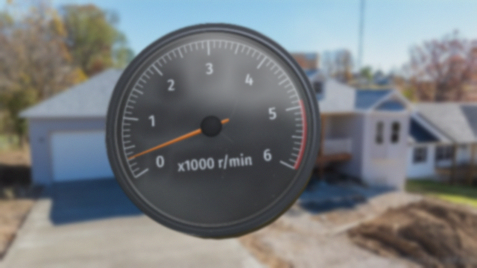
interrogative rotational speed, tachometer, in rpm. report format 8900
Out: 300
